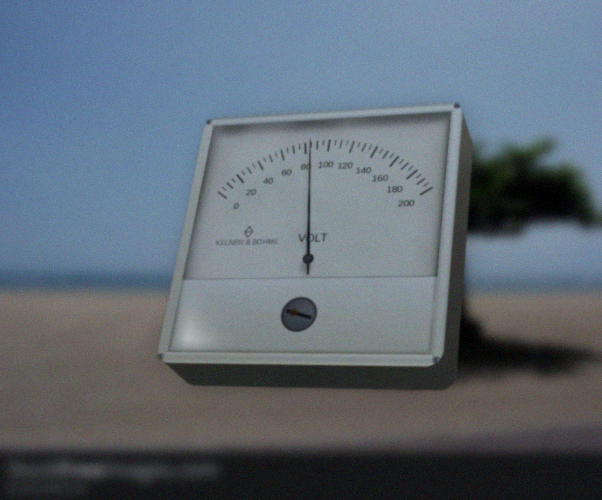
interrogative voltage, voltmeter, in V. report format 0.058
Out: 85
